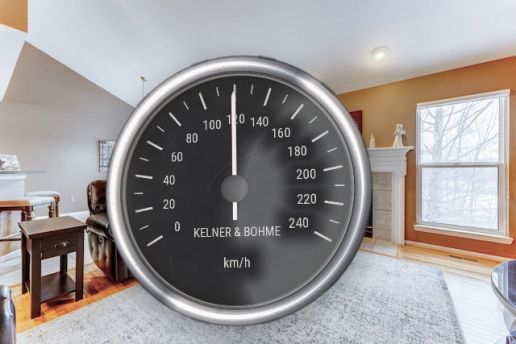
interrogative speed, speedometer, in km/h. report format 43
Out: 120
